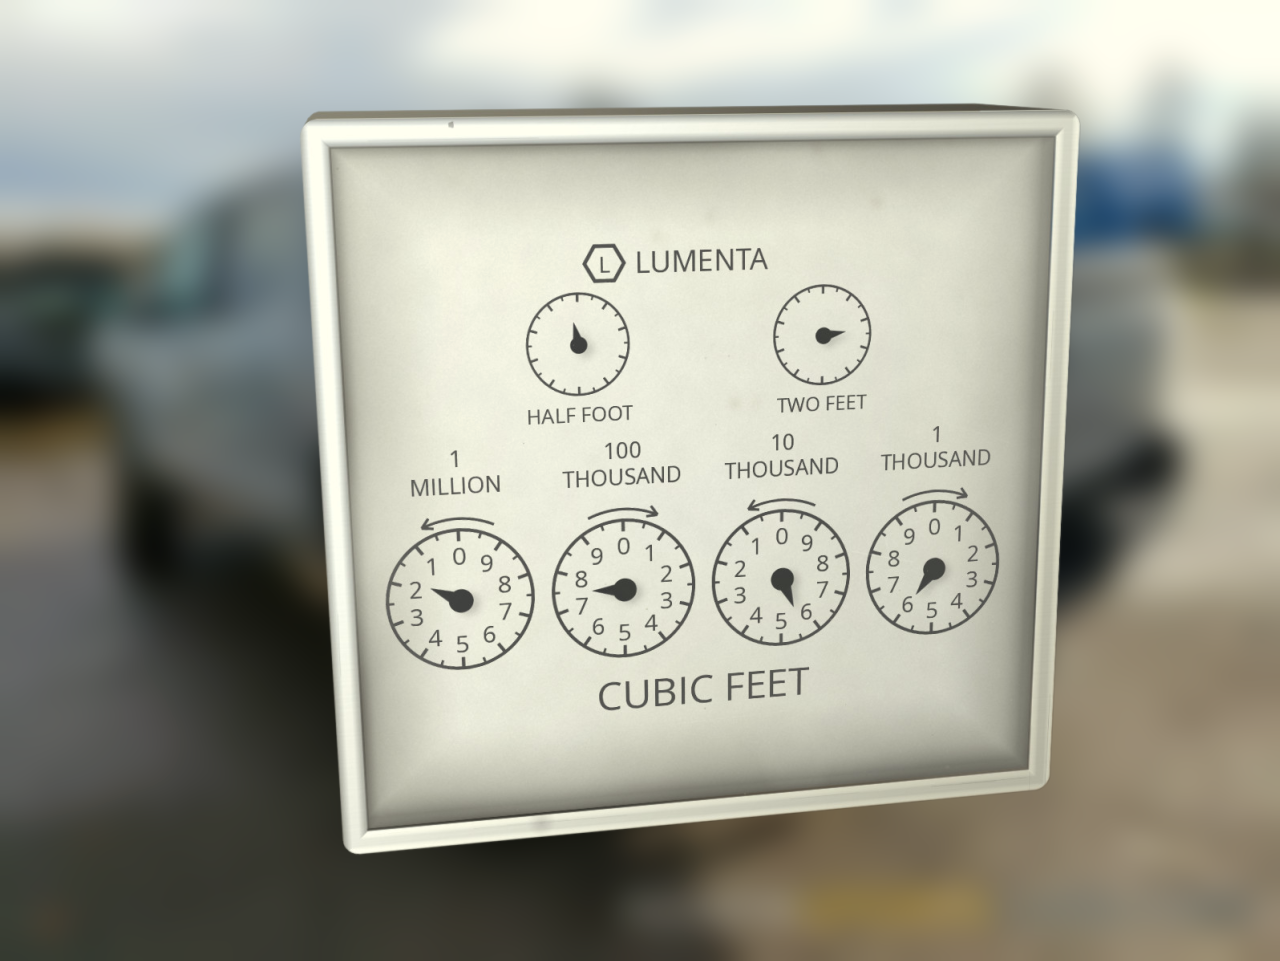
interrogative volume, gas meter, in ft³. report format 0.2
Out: 175600
